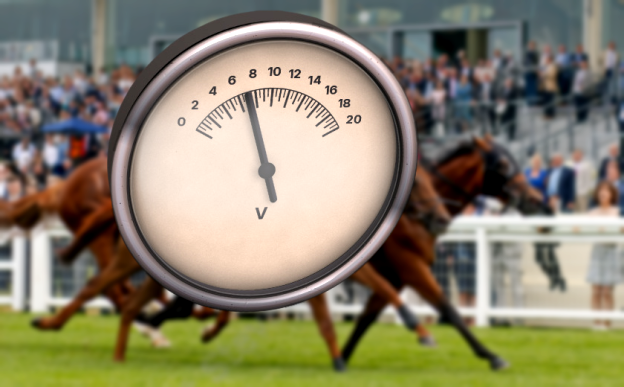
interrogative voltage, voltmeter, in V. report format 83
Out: 7
